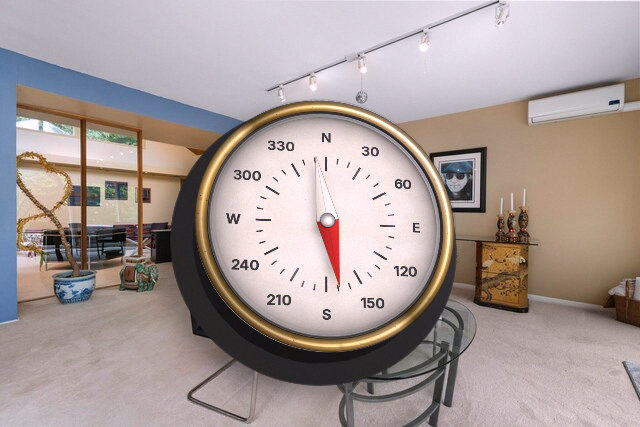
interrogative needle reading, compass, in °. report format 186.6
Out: 170
